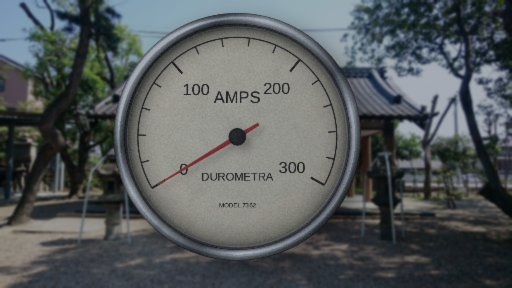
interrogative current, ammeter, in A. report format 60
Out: 0
